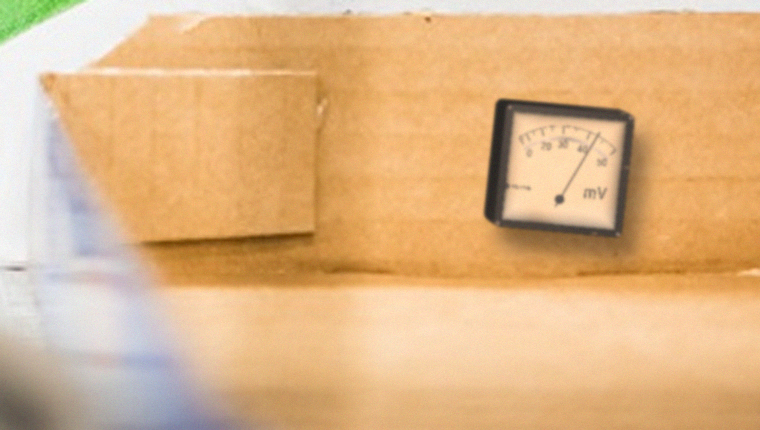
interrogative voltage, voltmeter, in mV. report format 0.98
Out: 42.5
